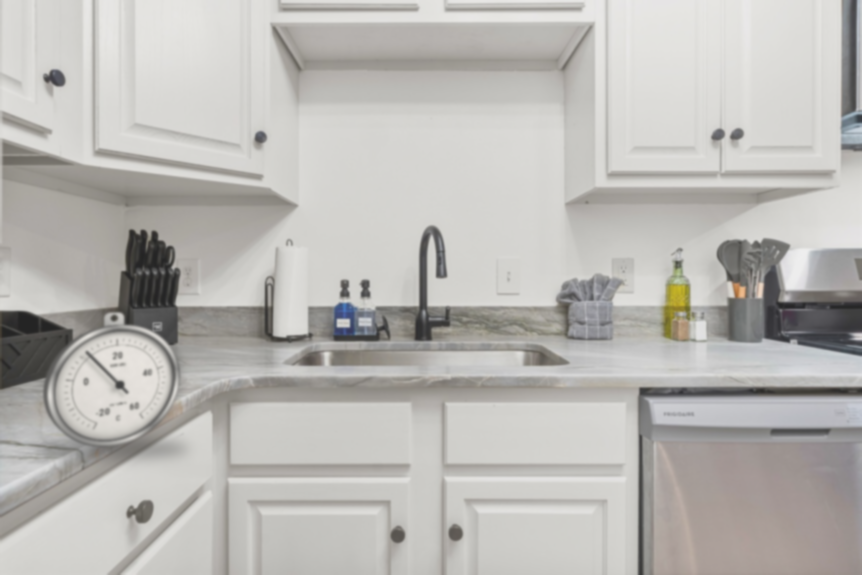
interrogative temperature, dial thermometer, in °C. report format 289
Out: 10
